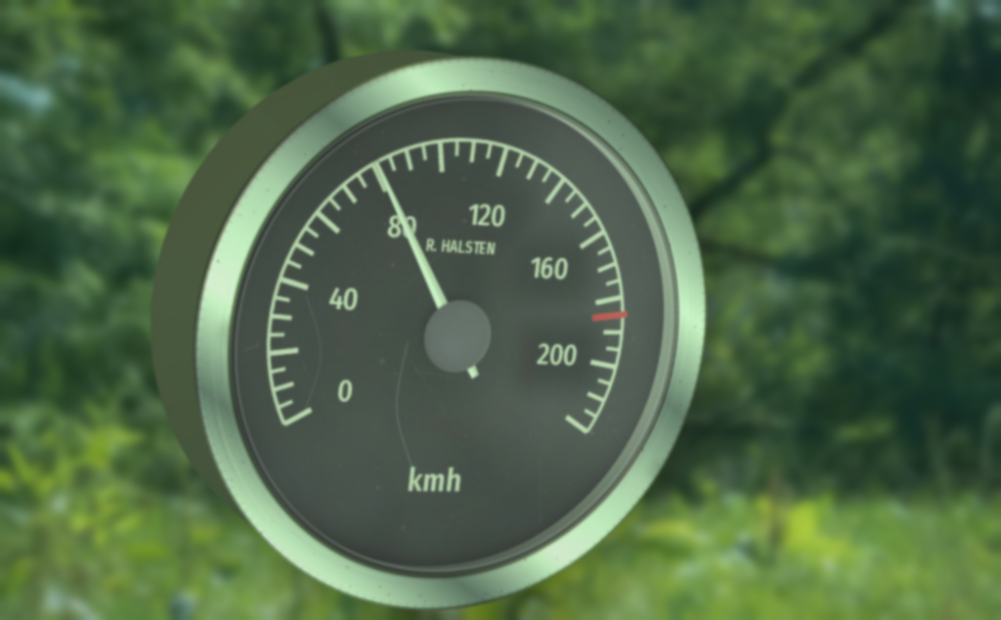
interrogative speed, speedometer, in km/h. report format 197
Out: 80
